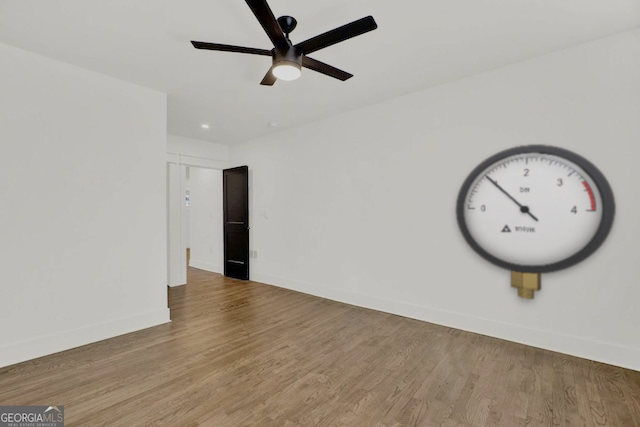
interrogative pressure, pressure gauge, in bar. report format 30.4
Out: 1
